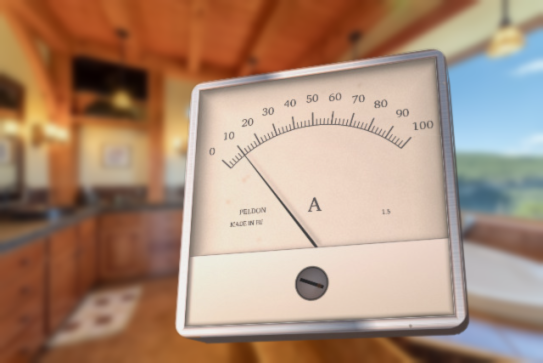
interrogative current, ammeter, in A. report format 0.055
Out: 10
